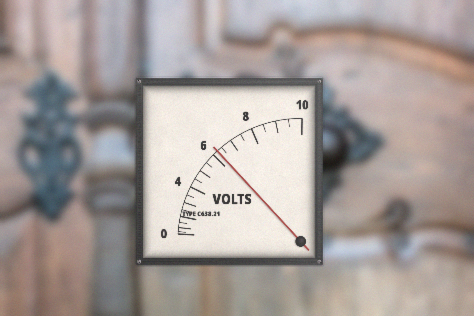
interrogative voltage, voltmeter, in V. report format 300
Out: 6.25
